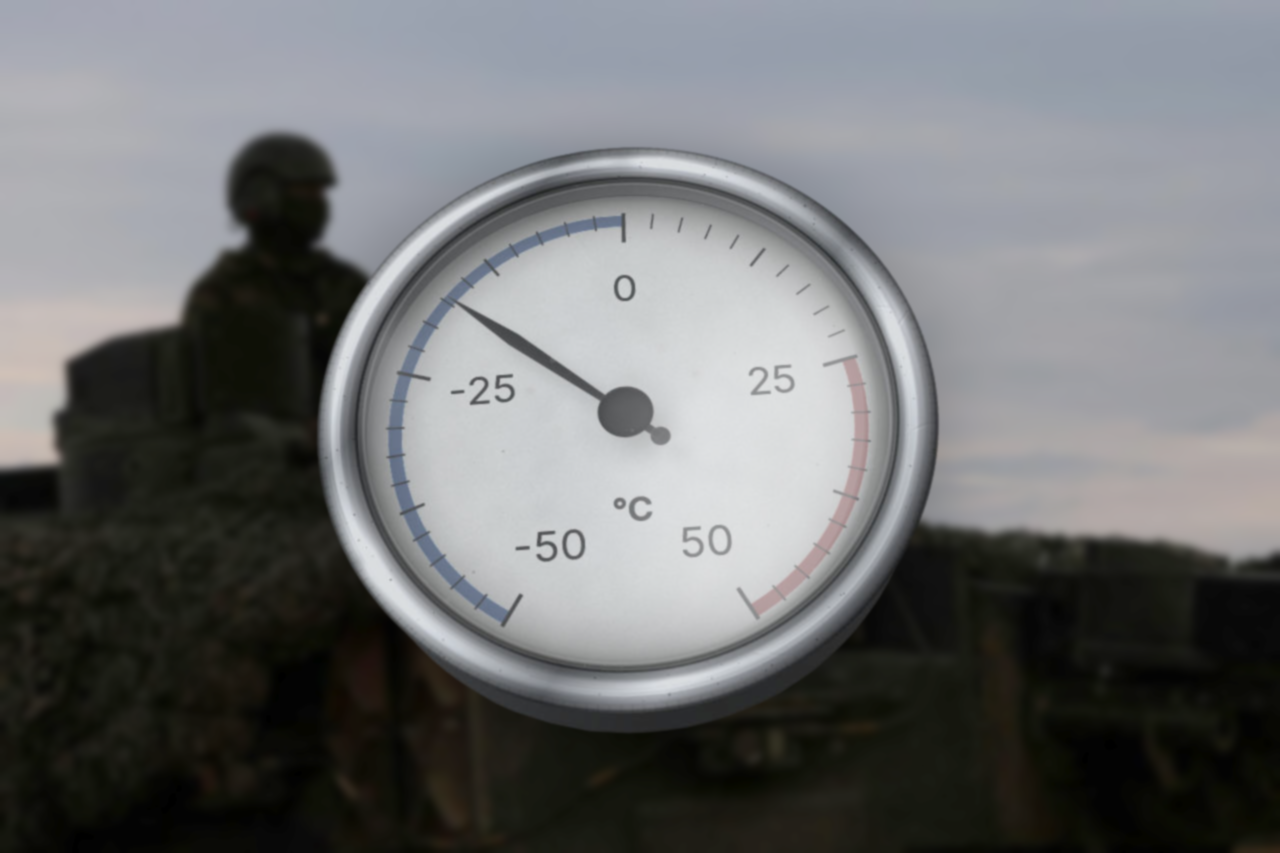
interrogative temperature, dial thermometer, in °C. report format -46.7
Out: -17.5
